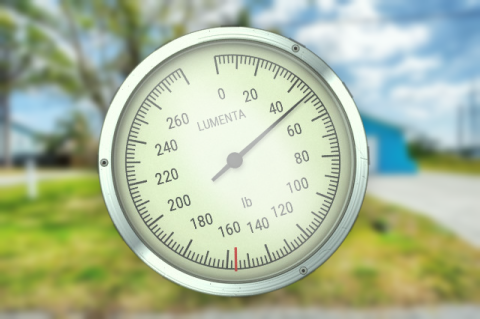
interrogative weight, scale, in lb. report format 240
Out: 48
